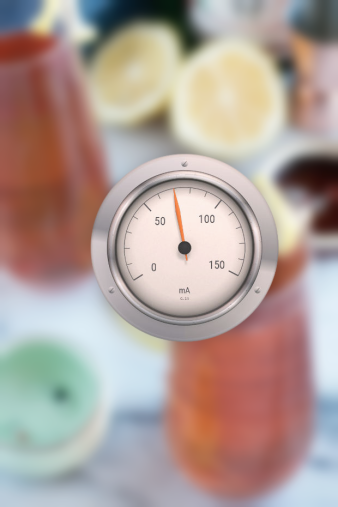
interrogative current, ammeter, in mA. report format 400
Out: 70
